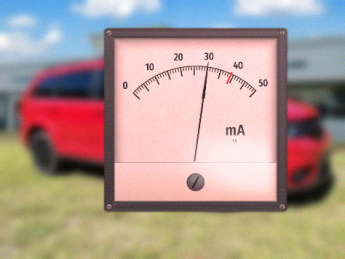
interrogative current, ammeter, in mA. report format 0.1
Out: 30
